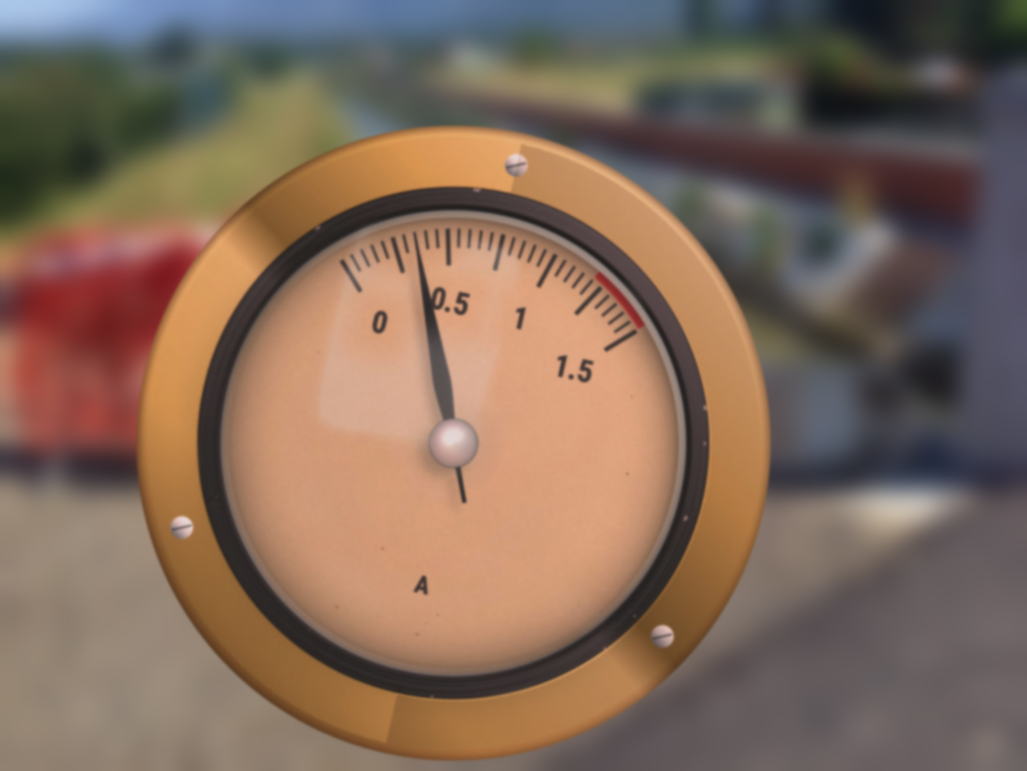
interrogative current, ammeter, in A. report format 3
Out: 0.35
